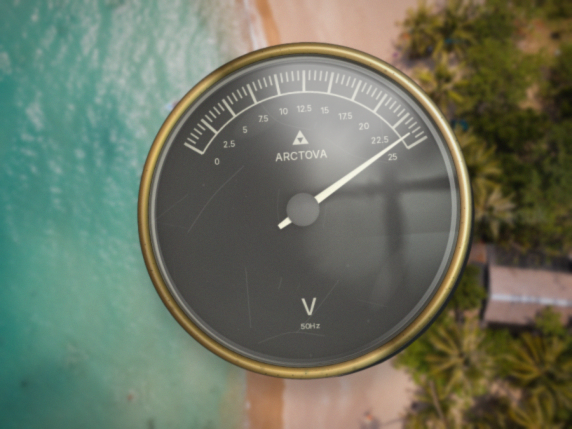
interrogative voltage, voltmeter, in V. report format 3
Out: 24
